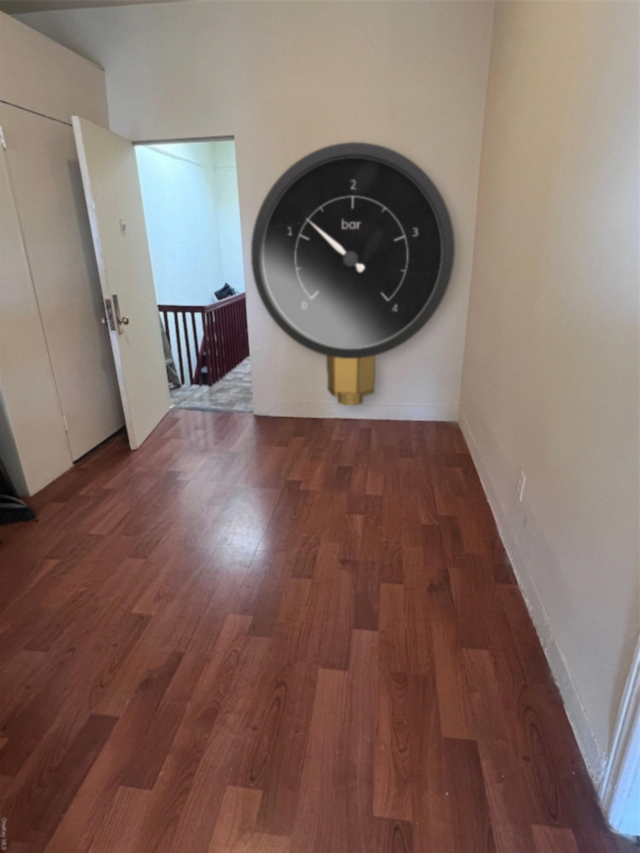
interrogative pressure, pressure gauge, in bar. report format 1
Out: 1.25
